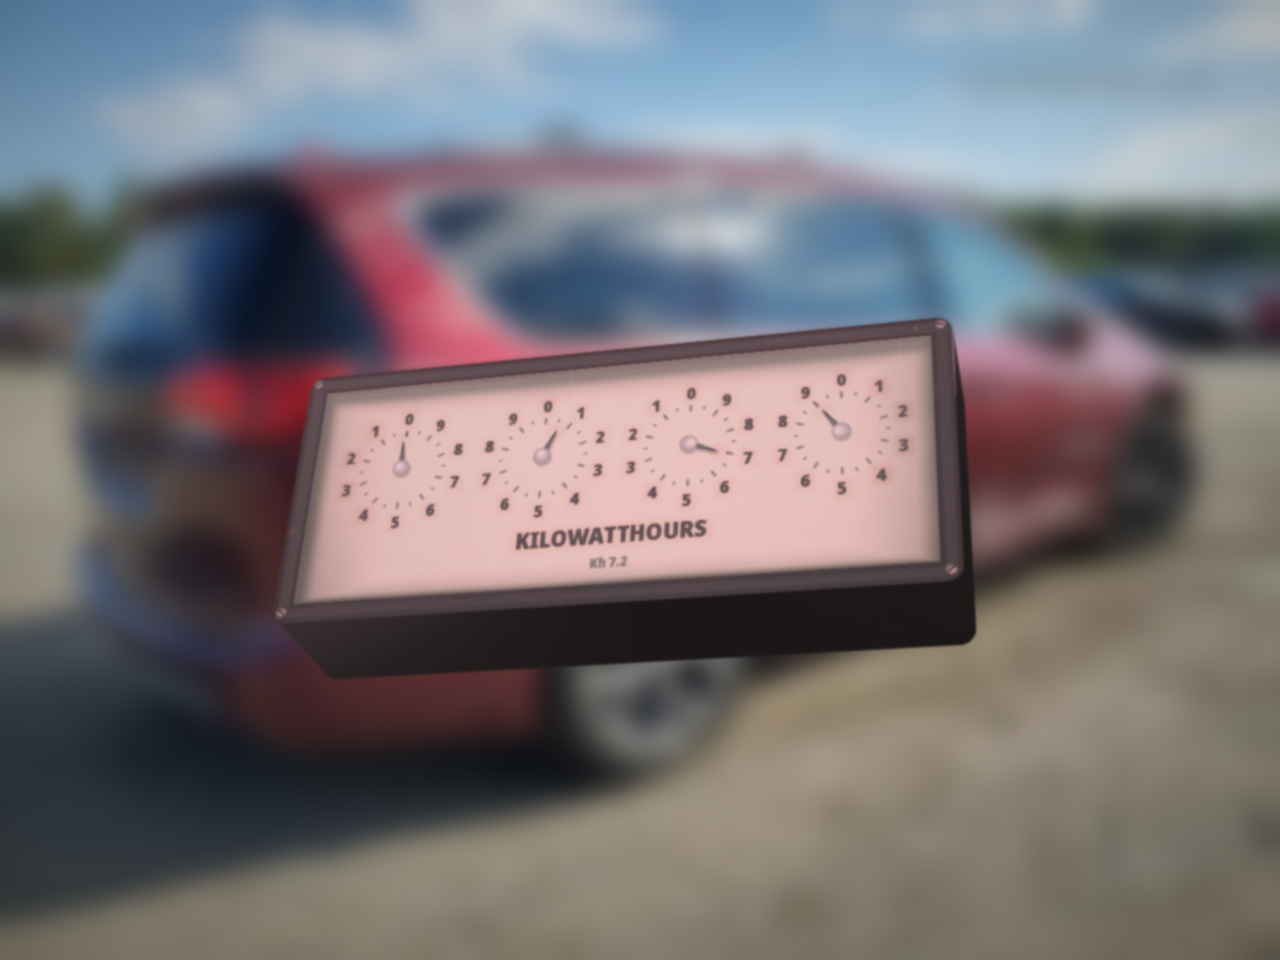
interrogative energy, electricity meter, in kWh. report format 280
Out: 69
